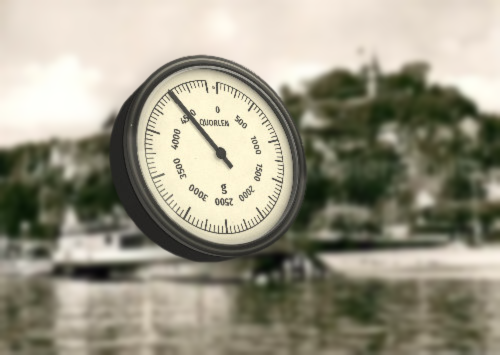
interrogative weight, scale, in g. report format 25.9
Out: 4500
